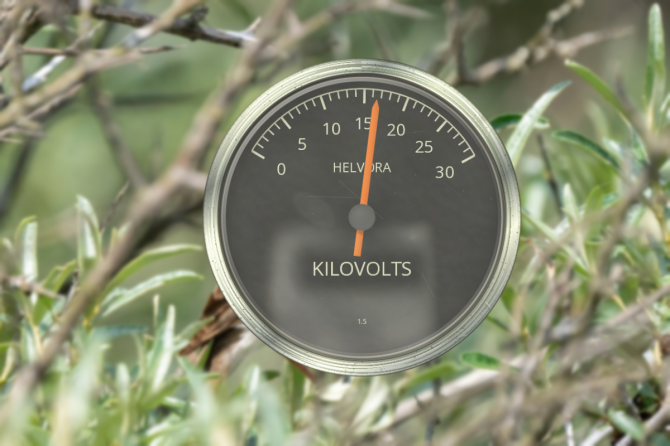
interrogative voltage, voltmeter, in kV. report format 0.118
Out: 16.5
